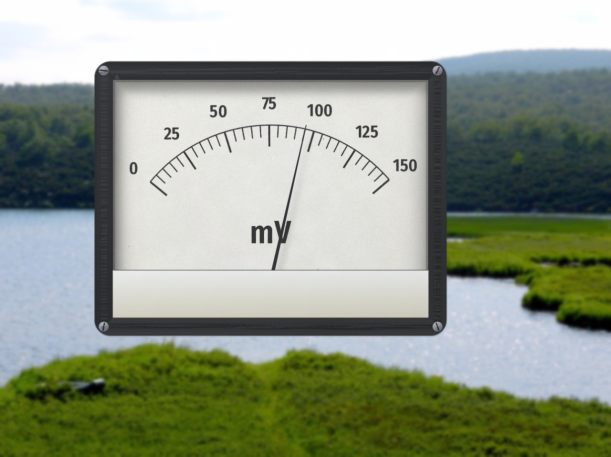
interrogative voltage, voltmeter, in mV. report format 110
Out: 95
